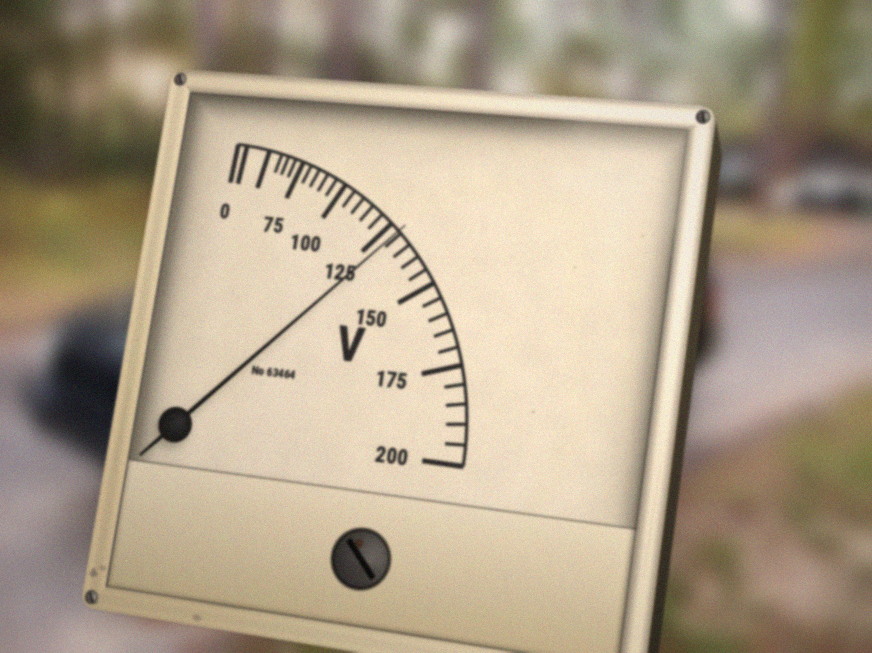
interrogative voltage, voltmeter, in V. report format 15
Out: 130
